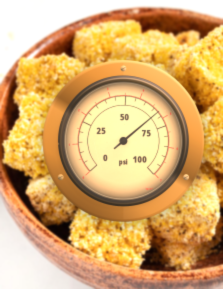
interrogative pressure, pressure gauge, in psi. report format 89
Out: 67.5
